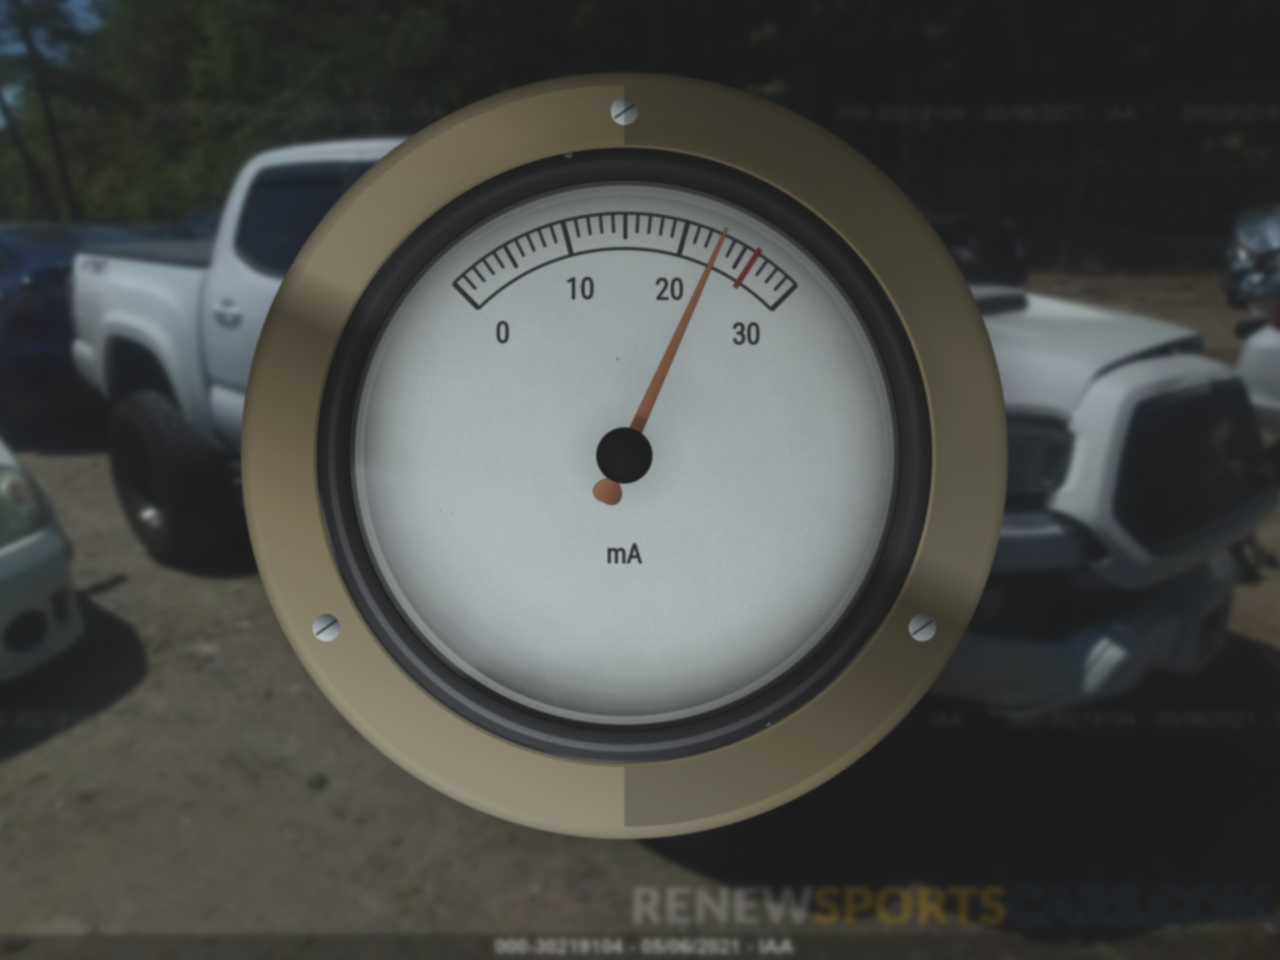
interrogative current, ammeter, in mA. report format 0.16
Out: 23
